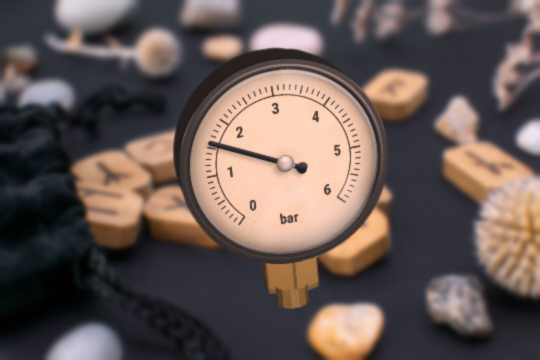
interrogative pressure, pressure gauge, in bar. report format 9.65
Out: 1.6
